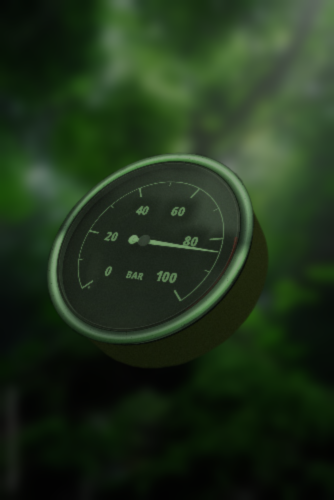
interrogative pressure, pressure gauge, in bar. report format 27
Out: 85
